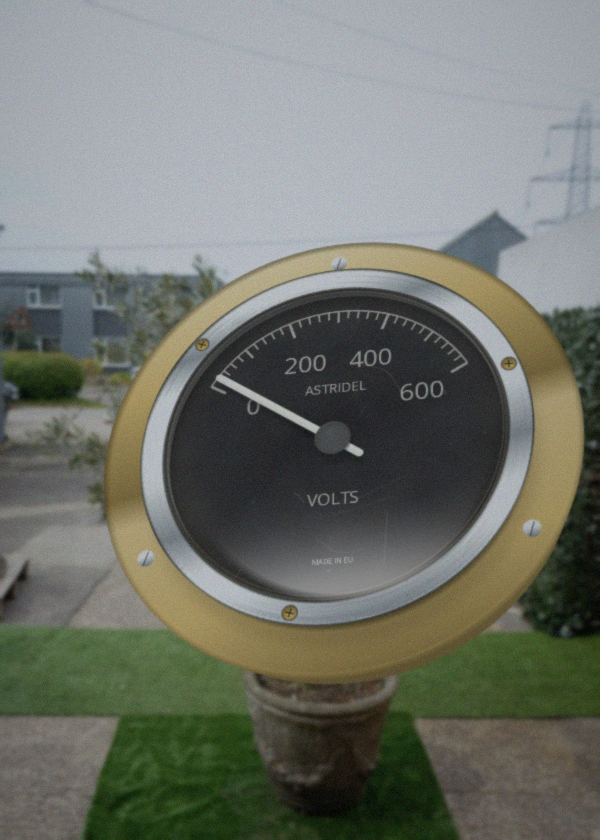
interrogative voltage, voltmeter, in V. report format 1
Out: 20
